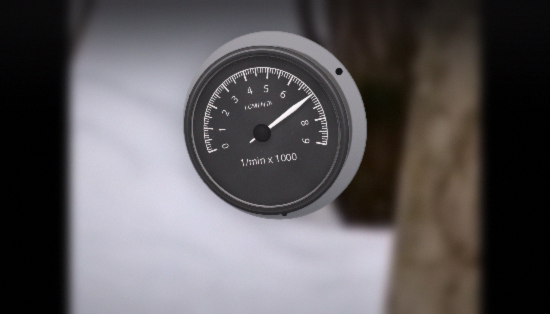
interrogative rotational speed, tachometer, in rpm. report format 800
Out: 7000
